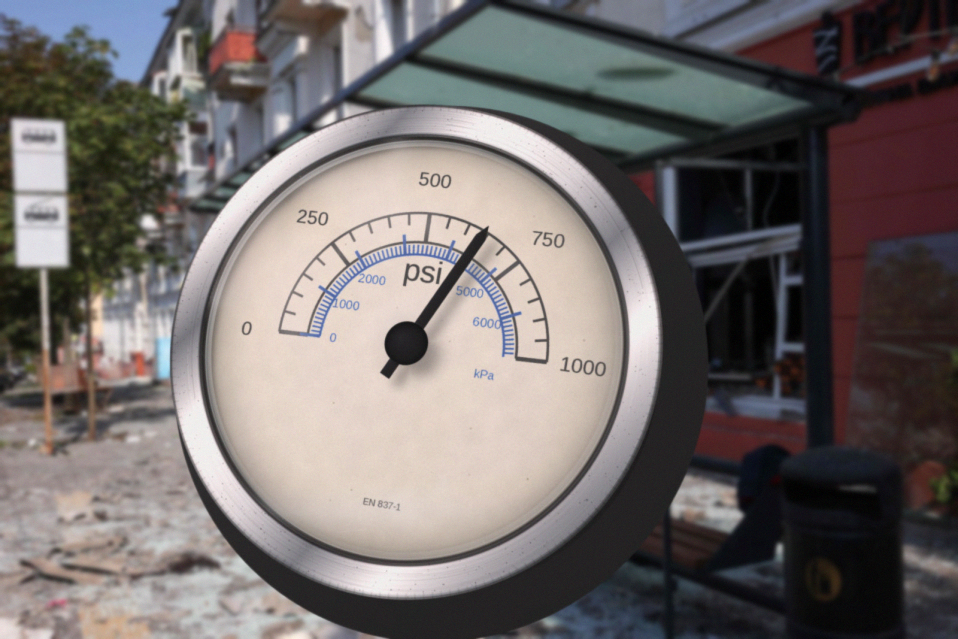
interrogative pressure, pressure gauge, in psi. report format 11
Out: 650
